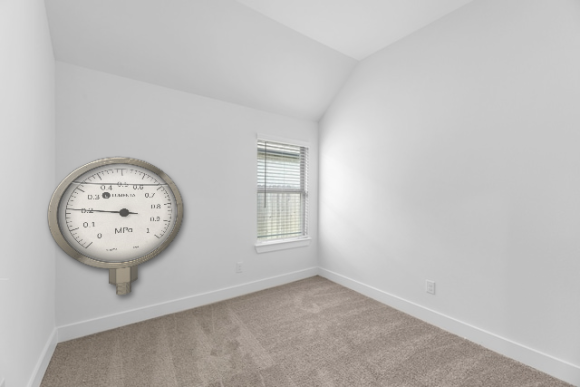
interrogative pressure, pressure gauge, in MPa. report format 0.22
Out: 0.2
